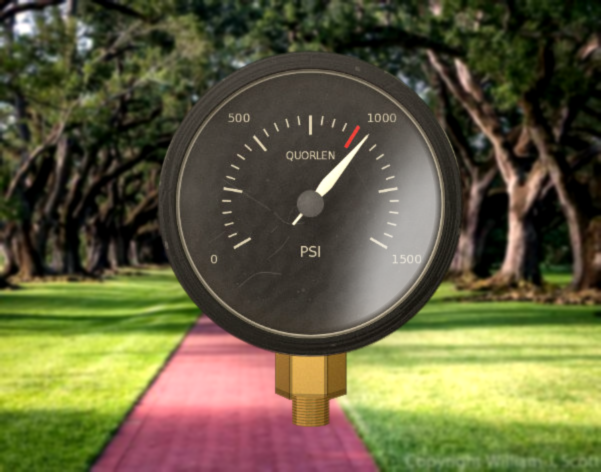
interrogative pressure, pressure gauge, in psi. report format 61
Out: 1000
